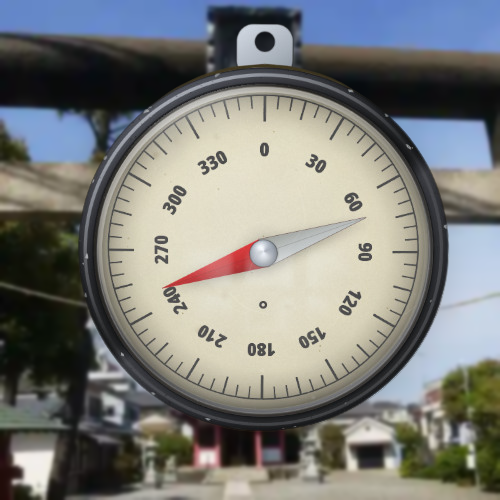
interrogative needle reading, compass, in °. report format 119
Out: 250
